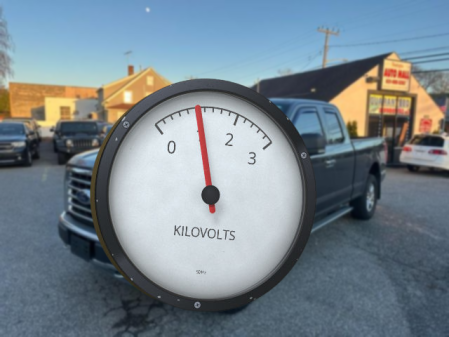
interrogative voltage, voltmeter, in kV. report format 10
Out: 1
